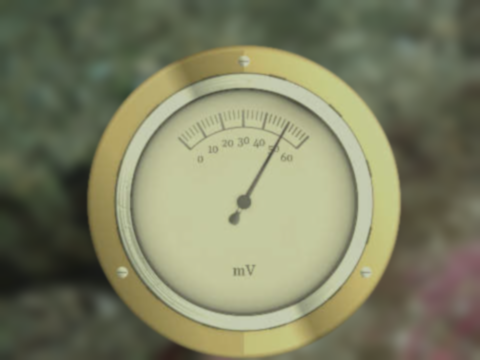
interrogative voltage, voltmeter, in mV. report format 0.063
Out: 50
